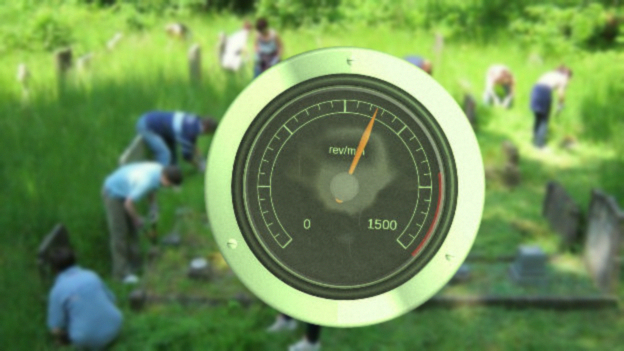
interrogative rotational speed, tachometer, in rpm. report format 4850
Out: 875
